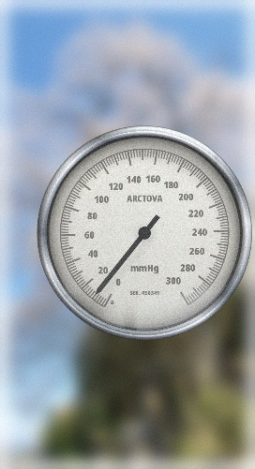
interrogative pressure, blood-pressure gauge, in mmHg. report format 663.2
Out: 10
